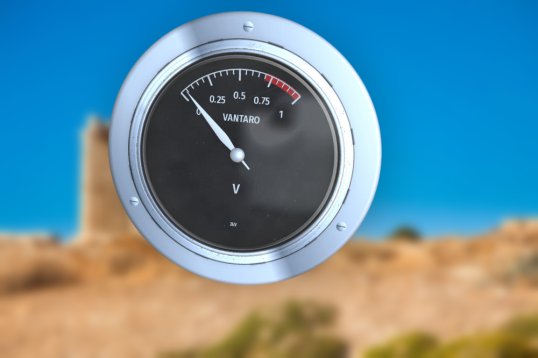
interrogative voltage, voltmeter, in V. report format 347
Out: 0.05
